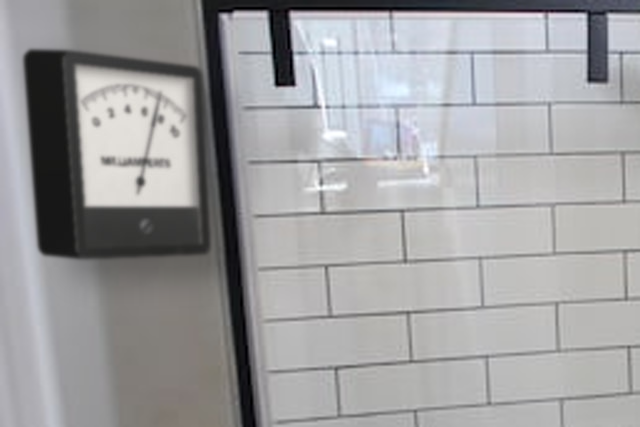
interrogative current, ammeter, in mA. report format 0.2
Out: 7
